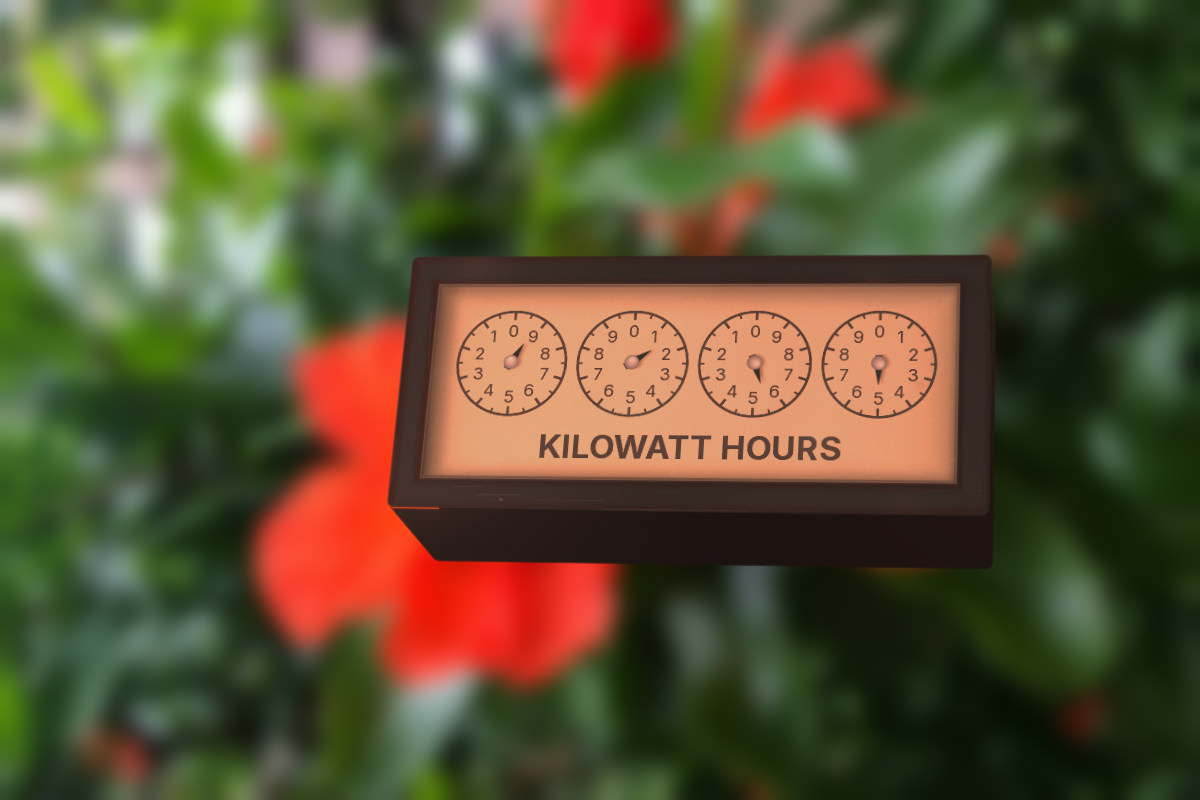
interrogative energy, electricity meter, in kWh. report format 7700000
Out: 9155
